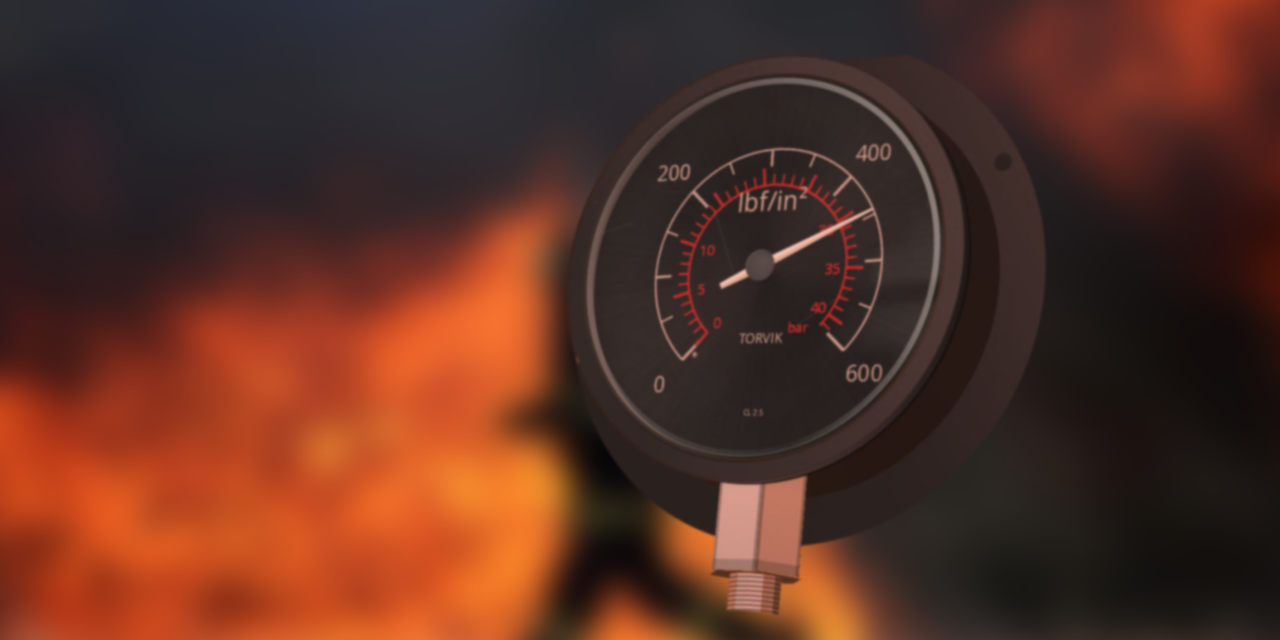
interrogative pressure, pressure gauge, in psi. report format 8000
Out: 450
